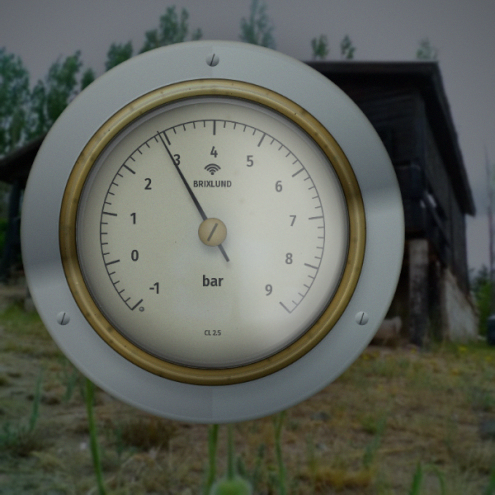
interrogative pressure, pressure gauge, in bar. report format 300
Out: 2.9
